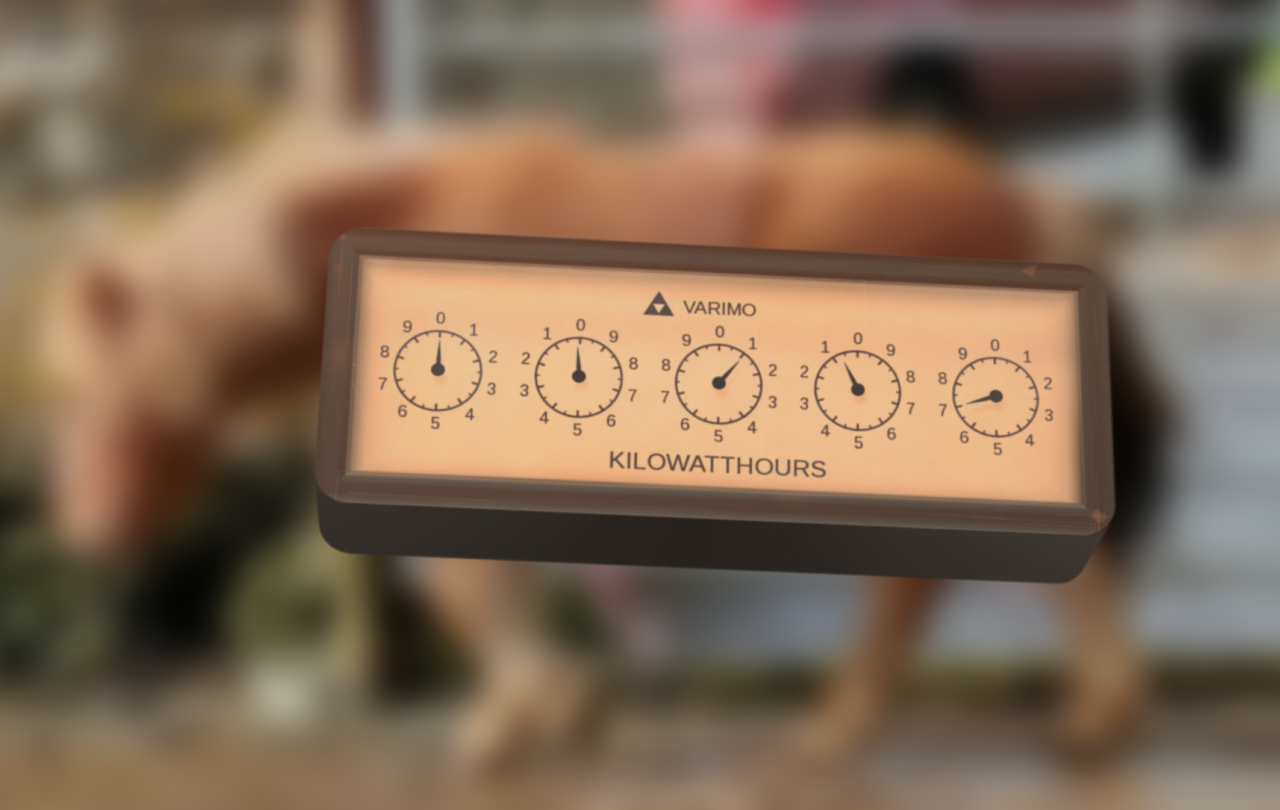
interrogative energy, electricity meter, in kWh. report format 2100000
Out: 107
